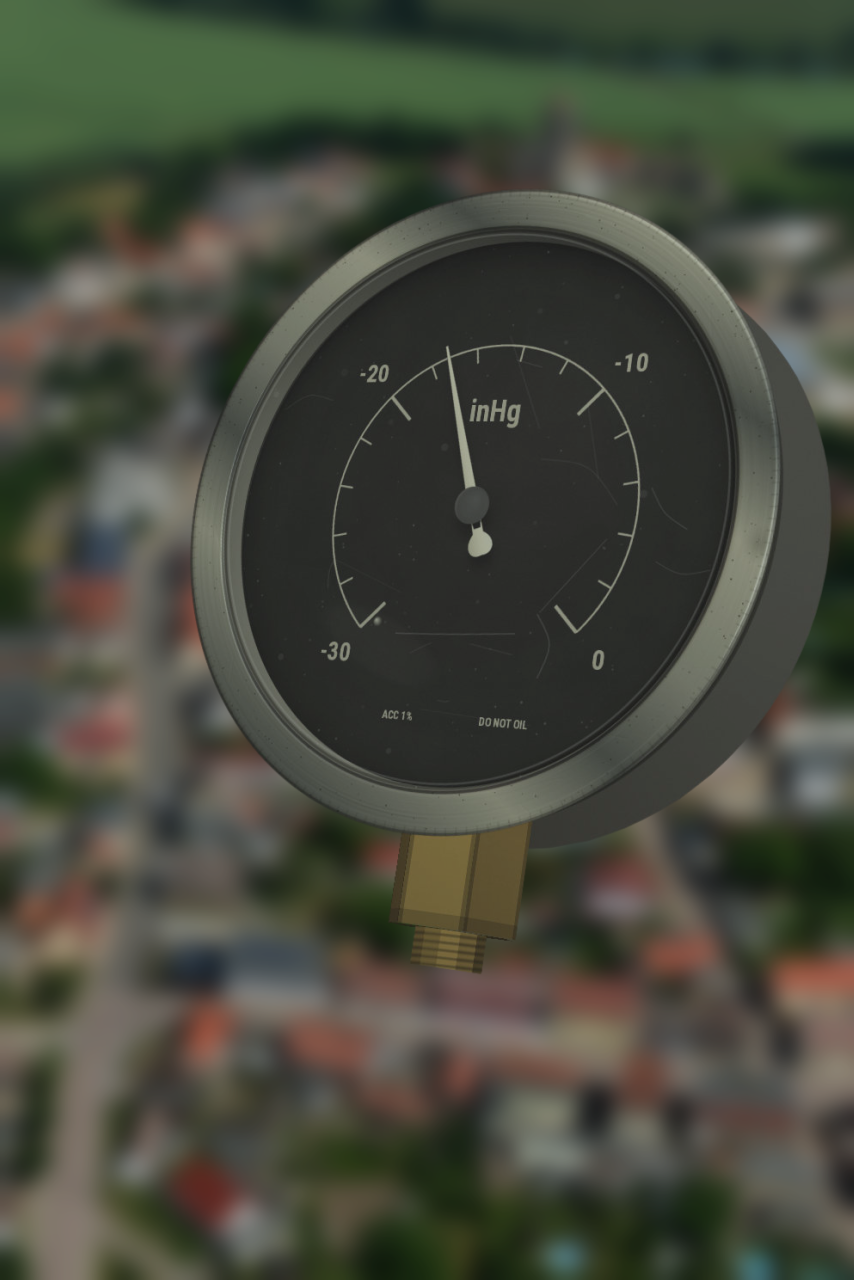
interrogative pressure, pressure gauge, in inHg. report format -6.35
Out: -17
